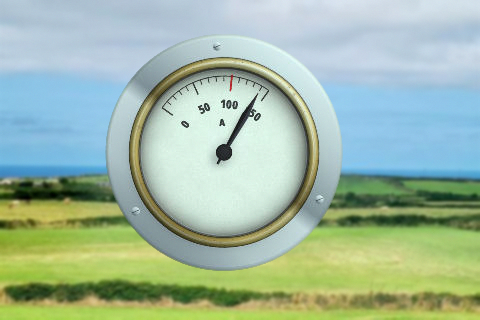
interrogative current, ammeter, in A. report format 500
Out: 140
